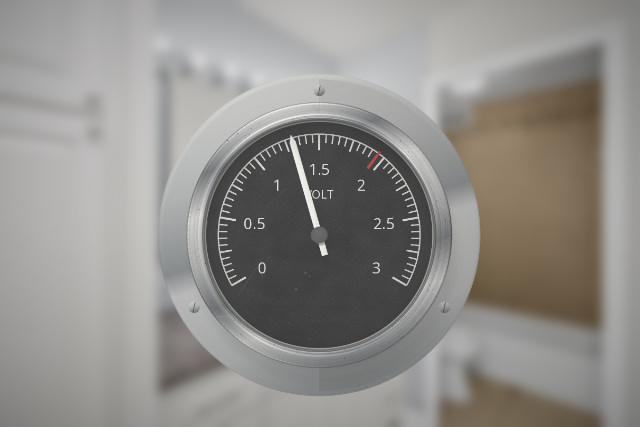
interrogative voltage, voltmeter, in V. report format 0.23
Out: 1.3
